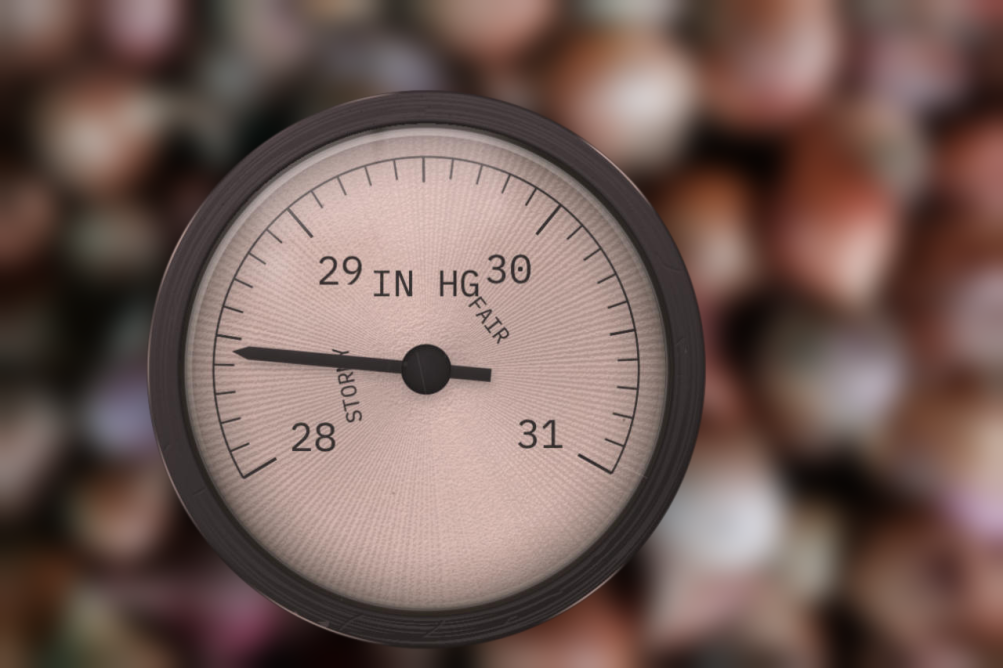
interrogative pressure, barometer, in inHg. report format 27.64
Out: 28.45
